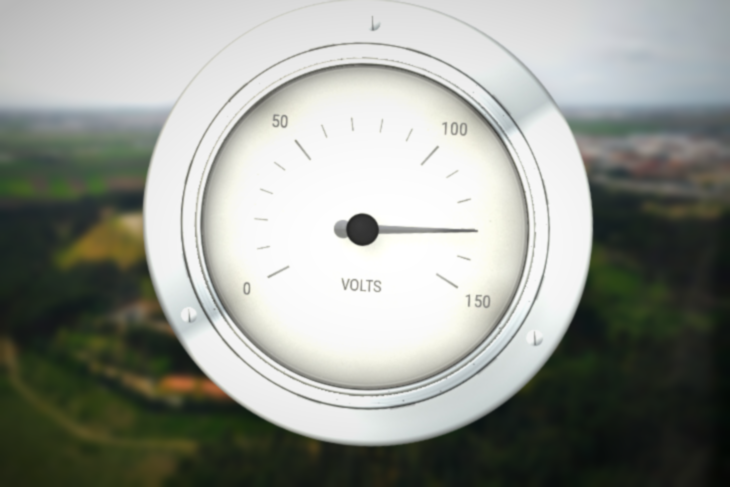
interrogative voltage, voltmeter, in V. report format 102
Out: 130
